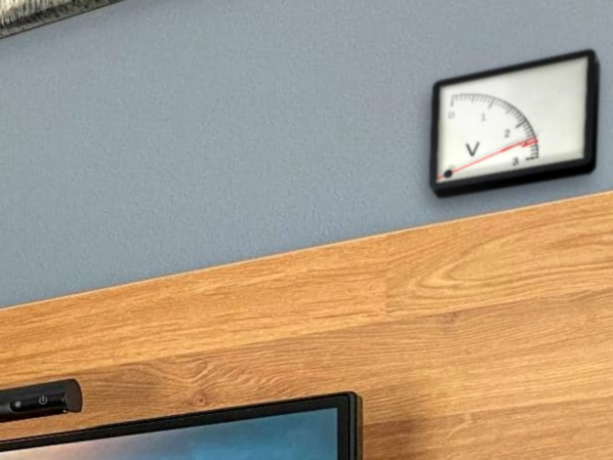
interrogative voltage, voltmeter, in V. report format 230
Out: 2.5
